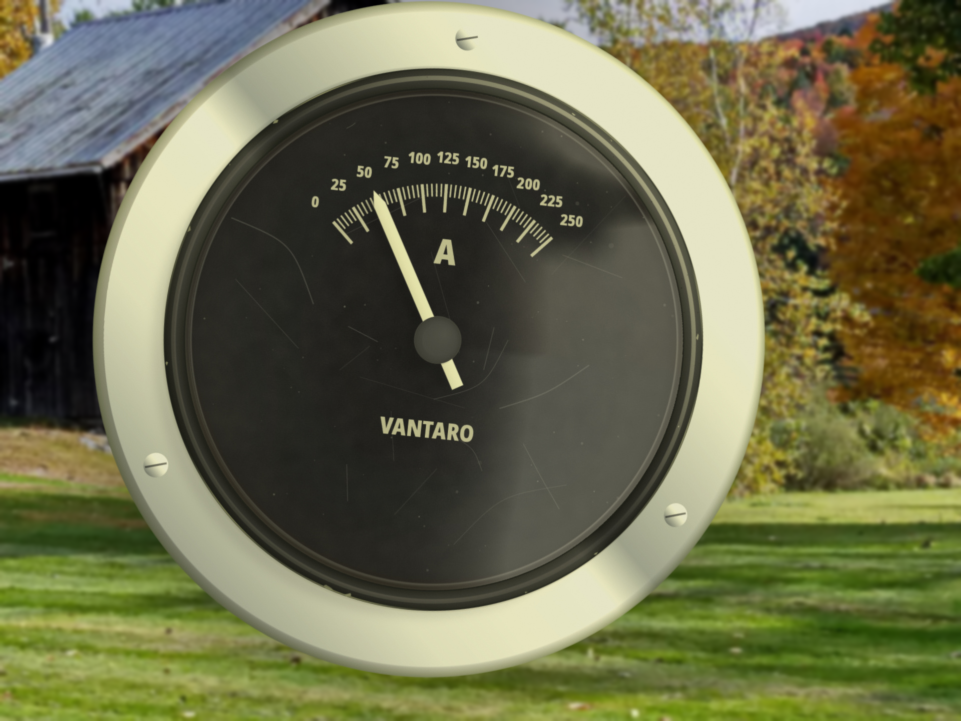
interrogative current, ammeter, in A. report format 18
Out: 50
